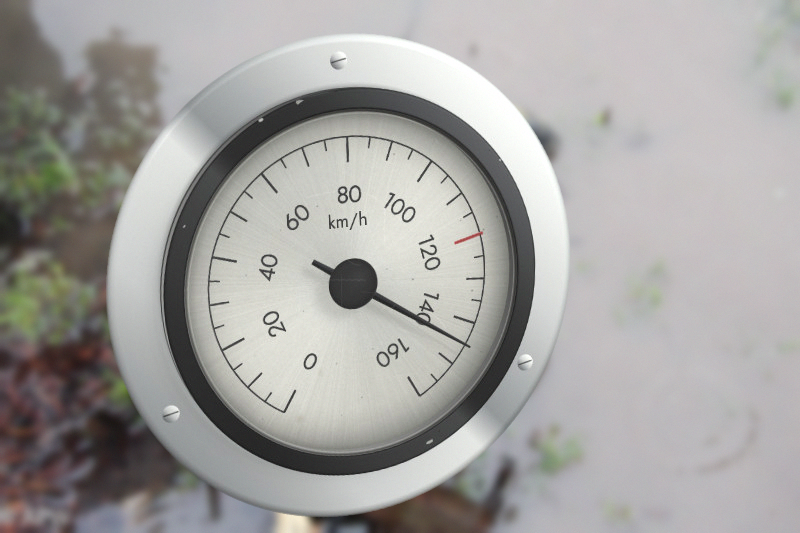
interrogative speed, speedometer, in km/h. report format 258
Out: 145
